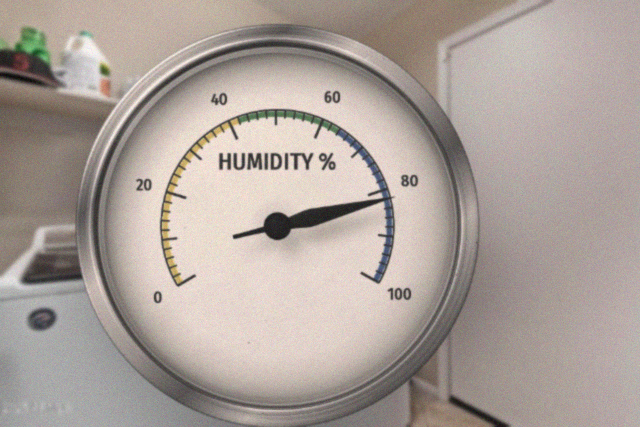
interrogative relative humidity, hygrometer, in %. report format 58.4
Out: 82
